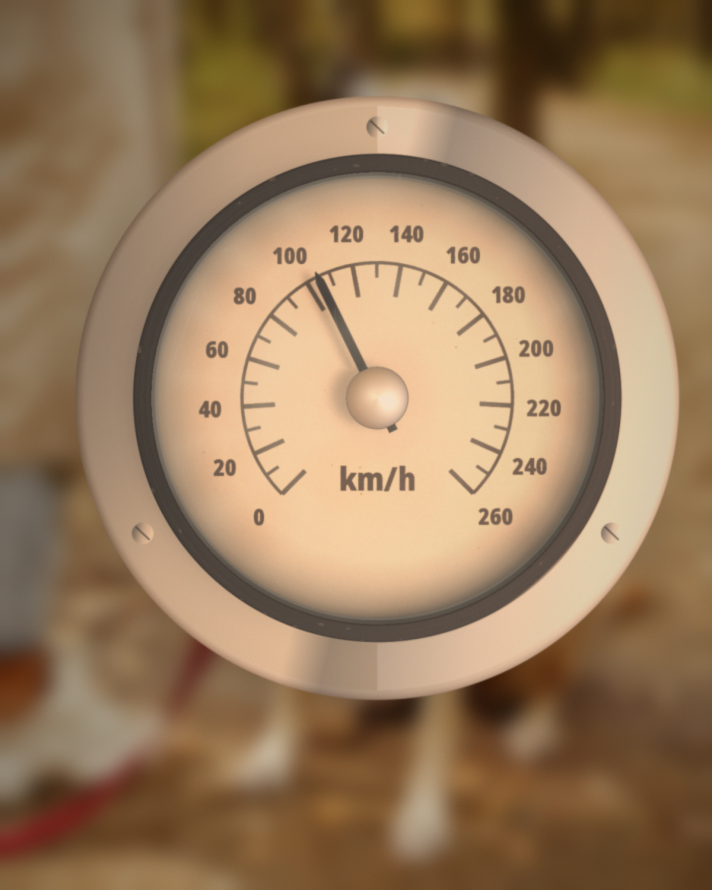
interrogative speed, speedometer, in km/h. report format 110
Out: 105
